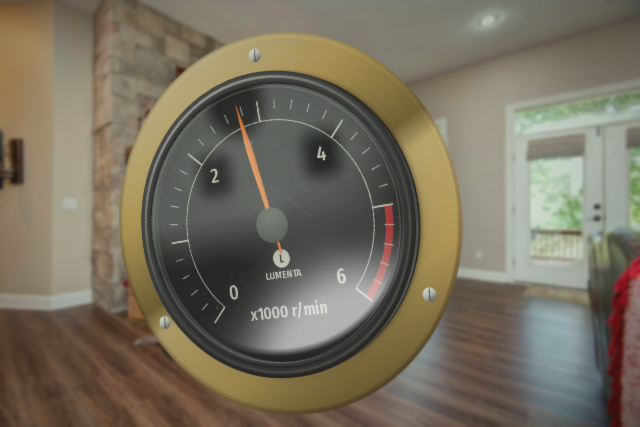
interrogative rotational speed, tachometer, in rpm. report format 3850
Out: 2800
